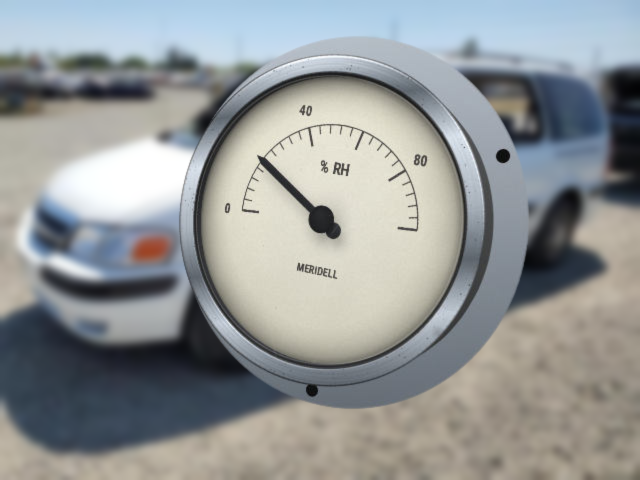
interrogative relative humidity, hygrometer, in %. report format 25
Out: 20
